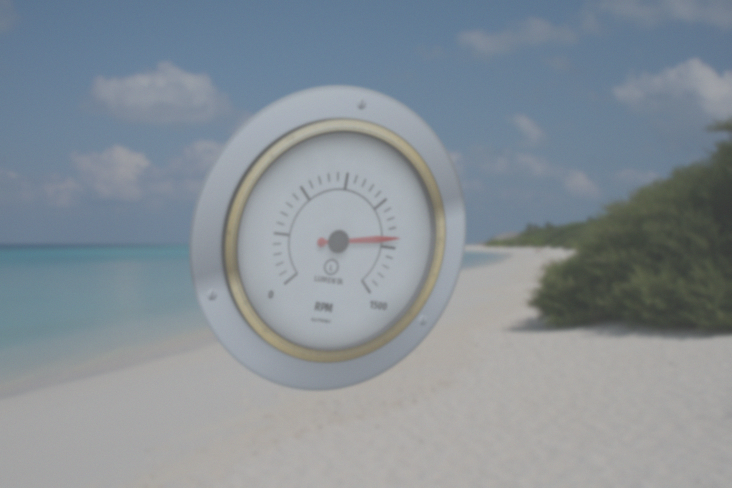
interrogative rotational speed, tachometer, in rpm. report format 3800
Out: 1200
